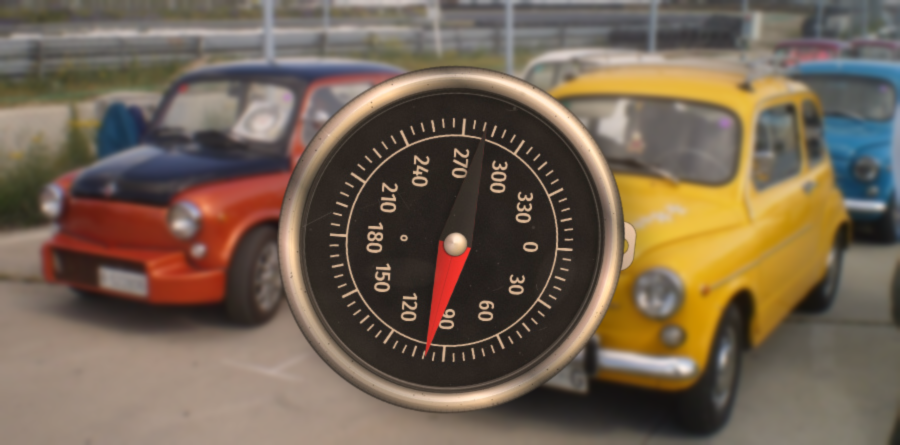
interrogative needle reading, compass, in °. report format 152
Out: 100
